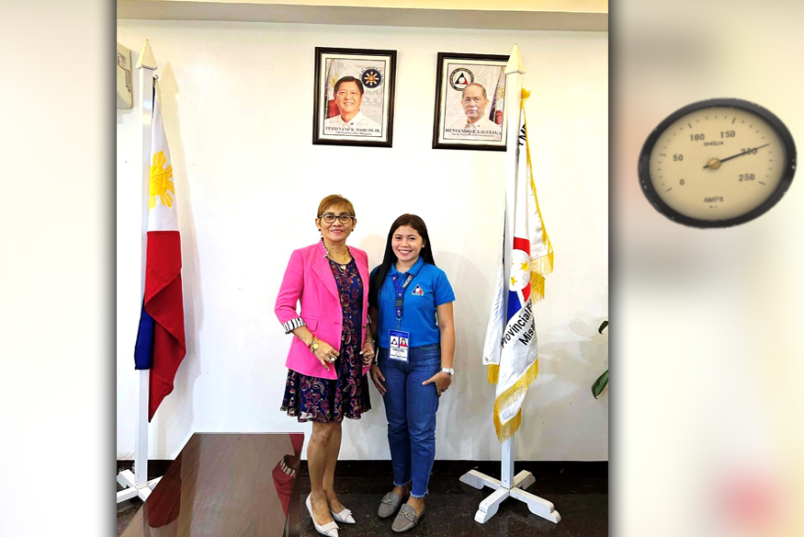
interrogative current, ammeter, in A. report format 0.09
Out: 200
